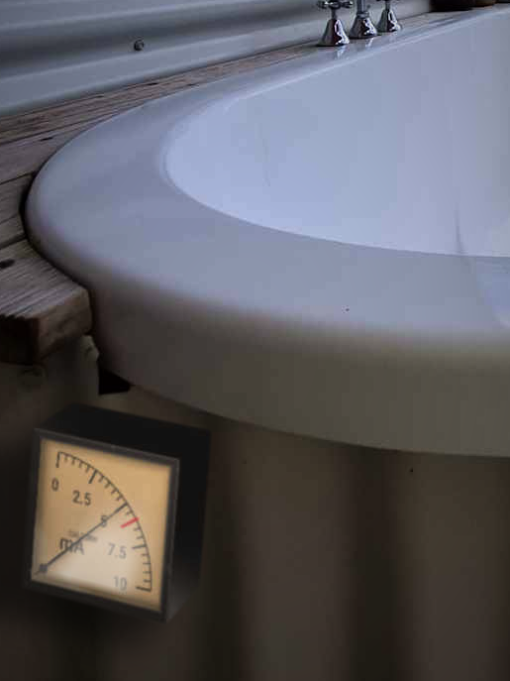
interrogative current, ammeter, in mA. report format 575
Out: 5
